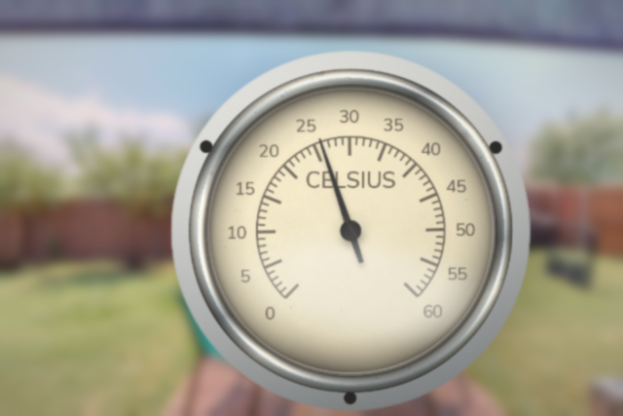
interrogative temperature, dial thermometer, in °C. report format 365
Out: 26
